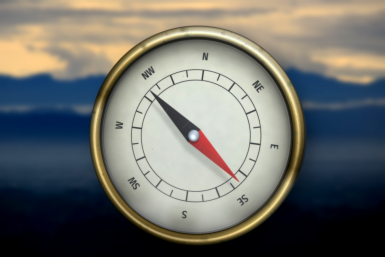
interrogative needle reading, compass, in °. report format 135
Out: 127.5
